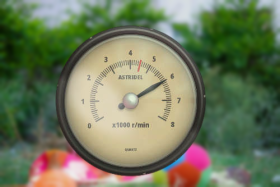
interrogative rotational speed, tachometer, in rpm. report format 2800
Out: 6000
